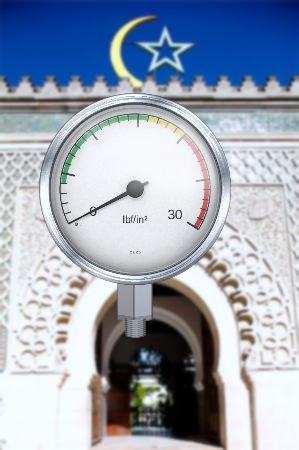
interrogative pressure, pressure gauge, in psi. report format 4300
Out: 0
